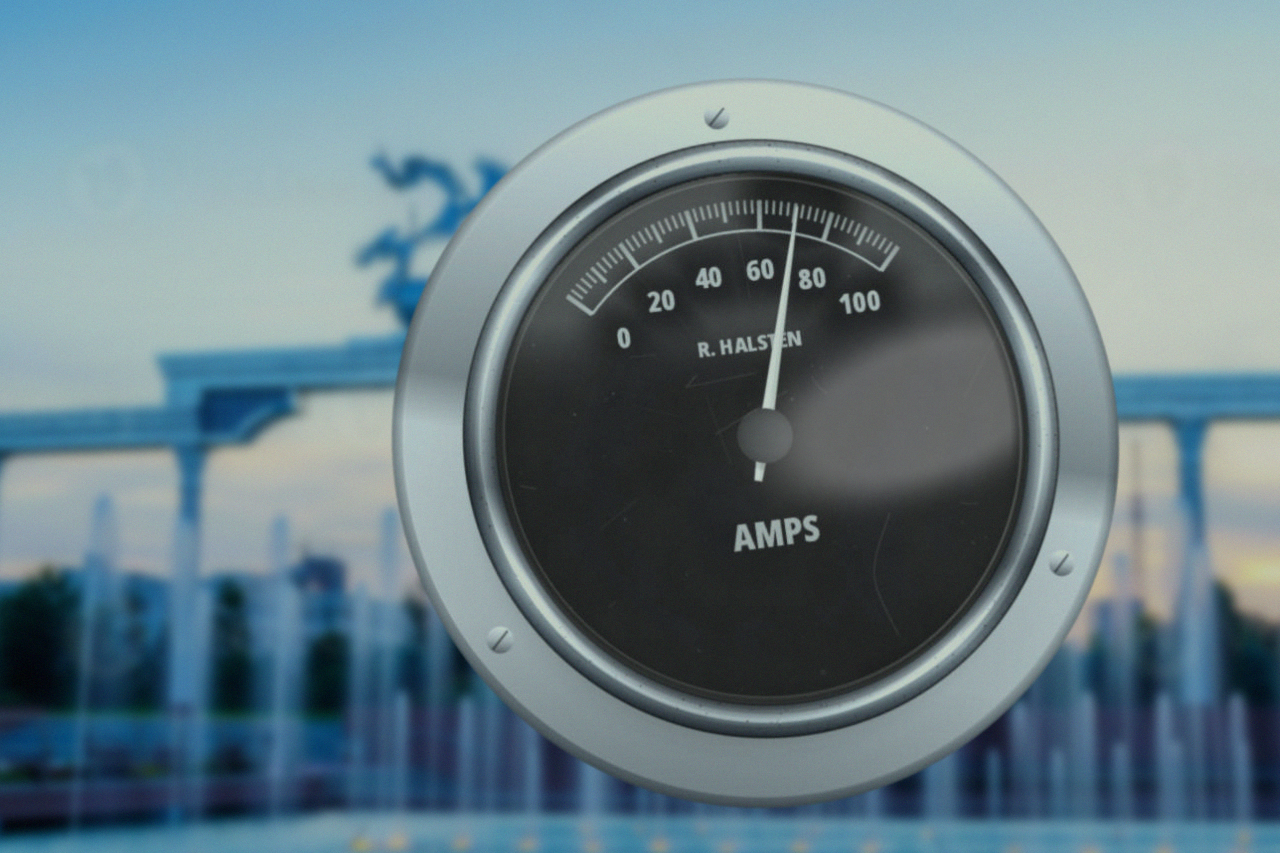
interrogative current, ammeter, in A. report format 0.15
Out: 70
